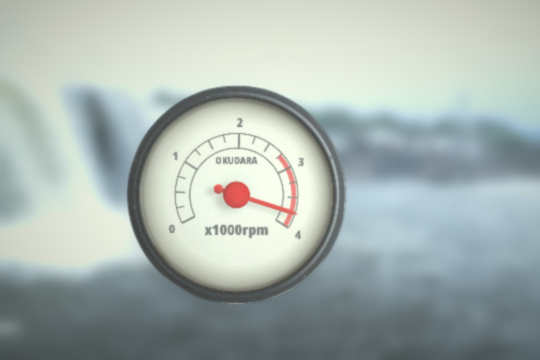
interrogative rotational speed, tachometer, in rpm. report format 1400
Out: 3750
